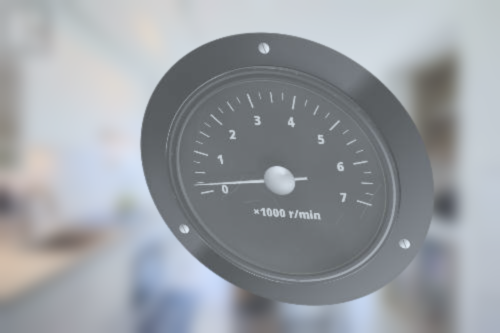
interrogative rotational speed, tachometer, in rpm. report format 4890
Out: 250
